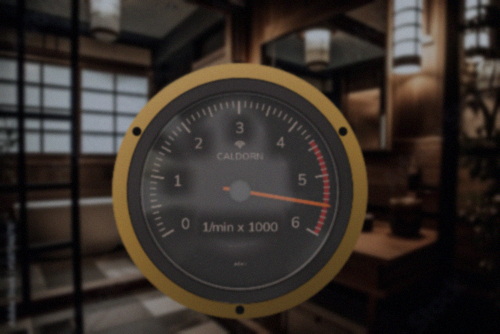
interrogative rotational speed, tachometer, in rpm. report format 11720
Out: 5500
